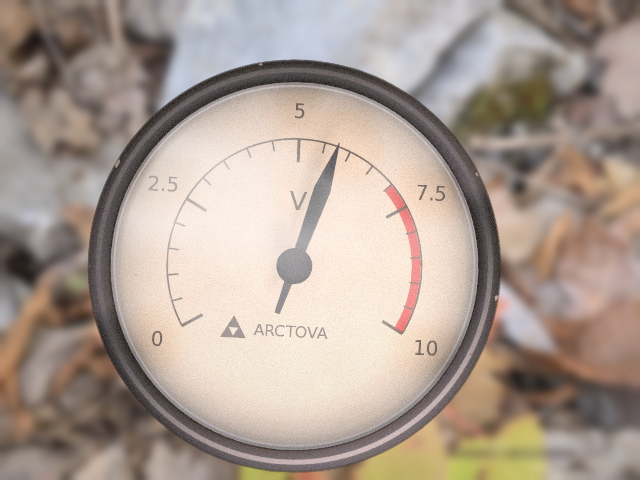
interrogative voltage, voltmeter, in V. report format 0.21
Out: 5.75
